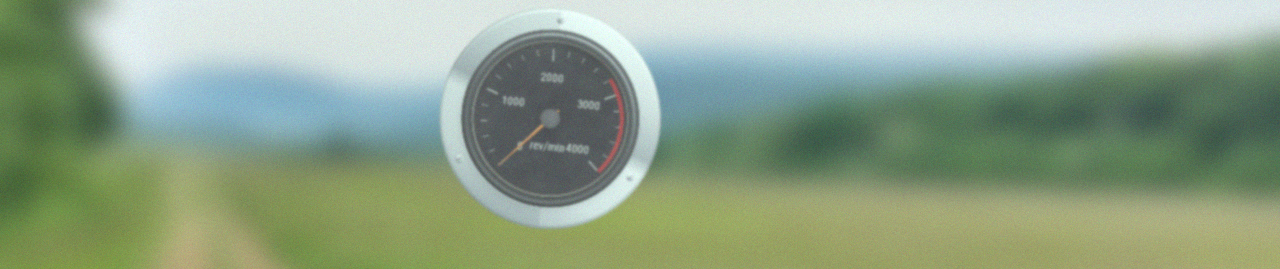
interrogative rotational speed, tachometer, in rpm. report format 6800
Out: 0
